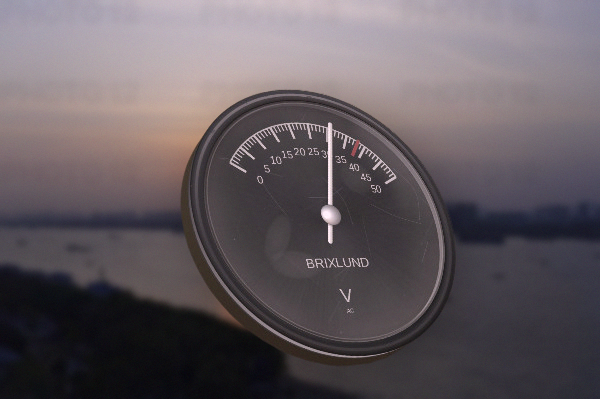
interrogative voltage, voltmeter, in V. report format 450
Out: 30
